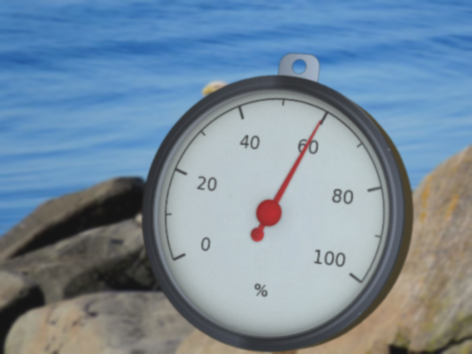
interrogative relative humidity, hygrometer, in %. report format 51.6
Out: 60
